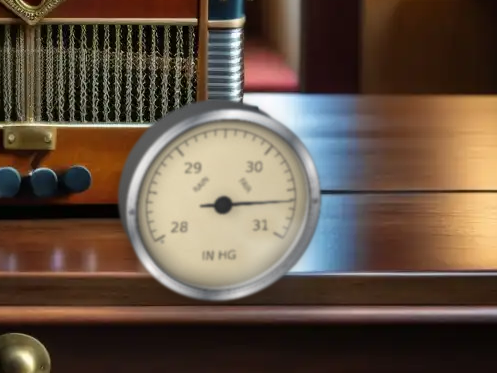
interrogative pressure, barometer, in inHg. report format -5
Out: 30.6
